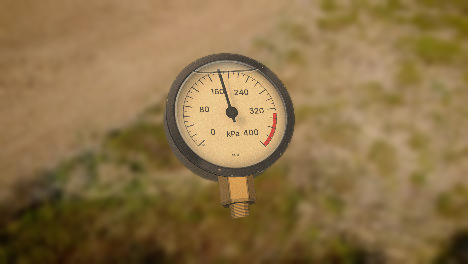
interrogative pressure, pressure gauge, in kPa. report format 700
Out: 180
